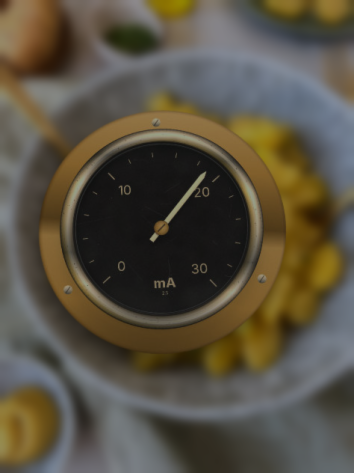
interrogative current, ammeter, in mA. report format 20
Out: 19
